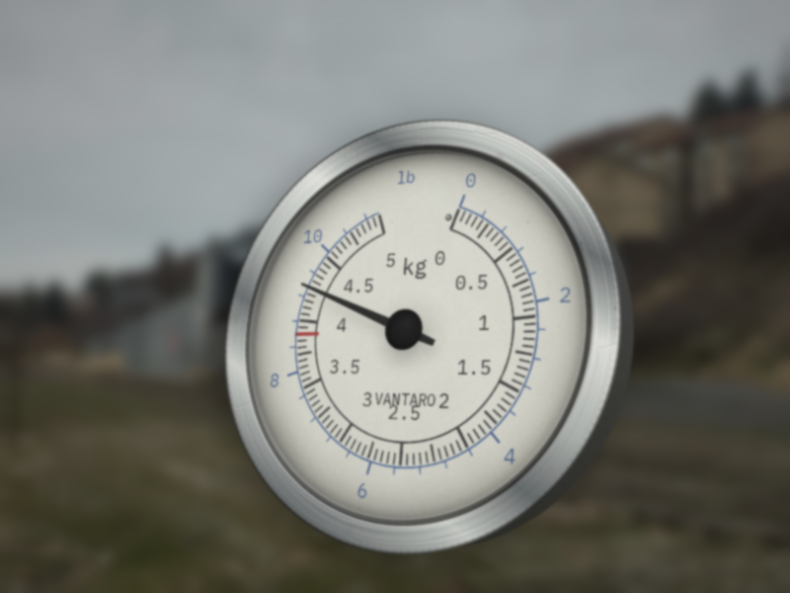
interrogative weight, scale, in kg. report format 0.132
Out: 4.25
